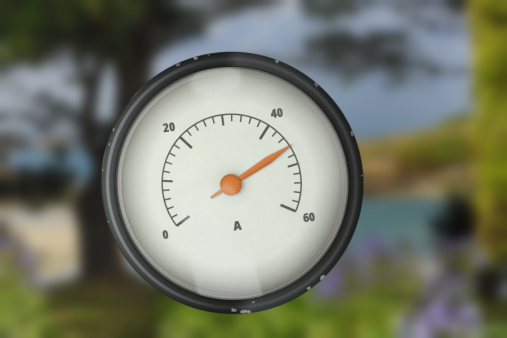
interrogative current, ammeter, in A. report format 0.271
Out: 46
